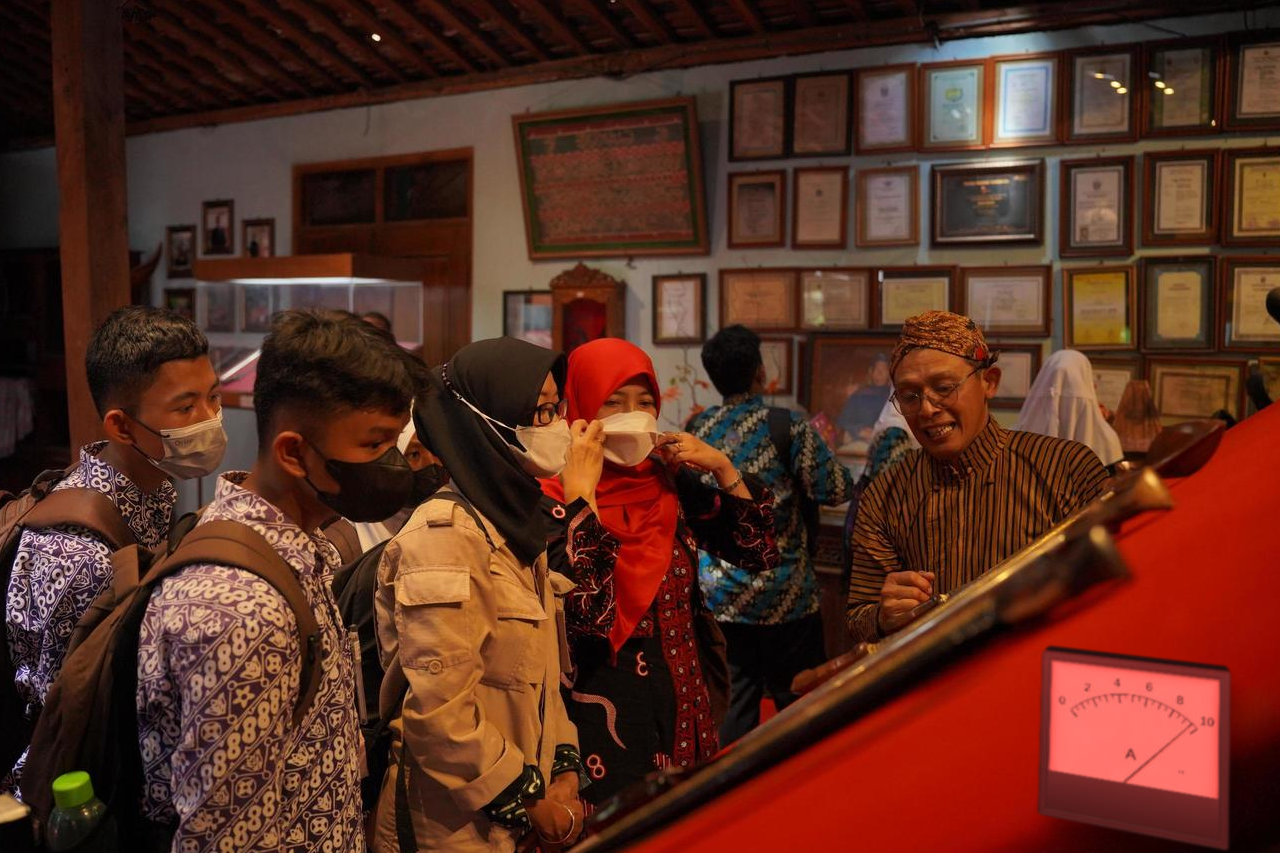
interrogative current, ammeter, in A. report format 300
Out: 9.5
